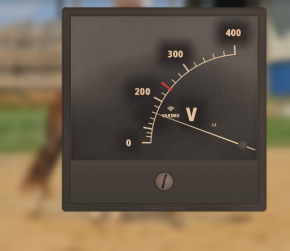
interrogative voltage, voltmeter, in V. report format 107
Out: 160
